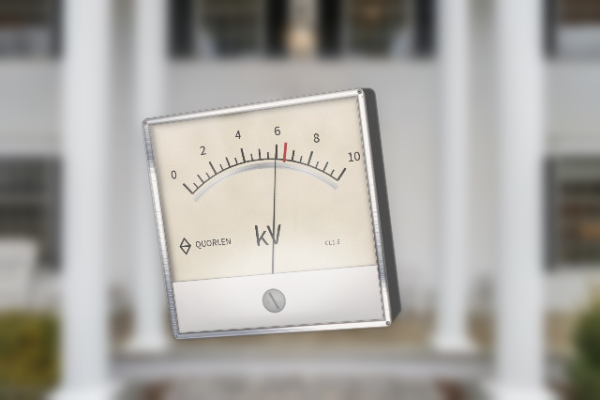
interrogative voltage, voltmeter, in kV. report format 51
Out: 6
